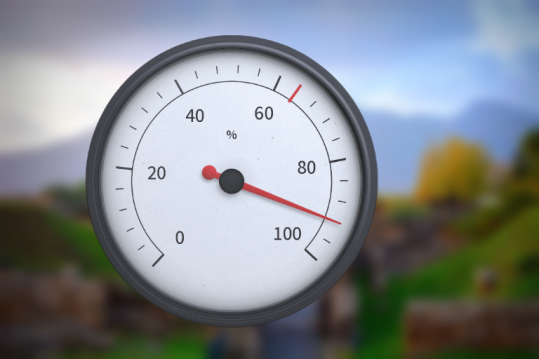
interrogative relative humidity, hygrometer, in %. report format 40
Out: 92
